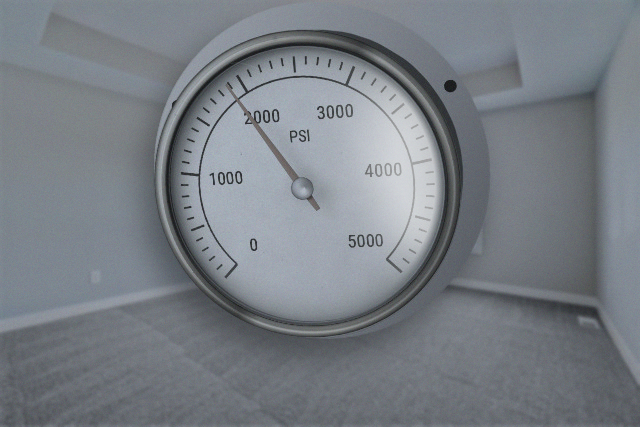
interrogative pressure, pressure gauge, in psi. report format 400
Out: 1900
